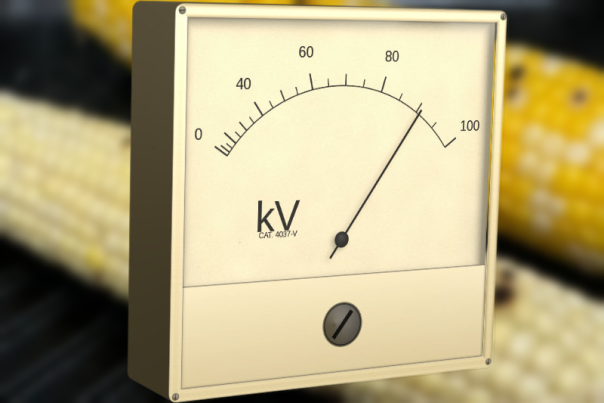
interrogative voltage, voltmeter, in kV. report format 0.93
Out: 90
